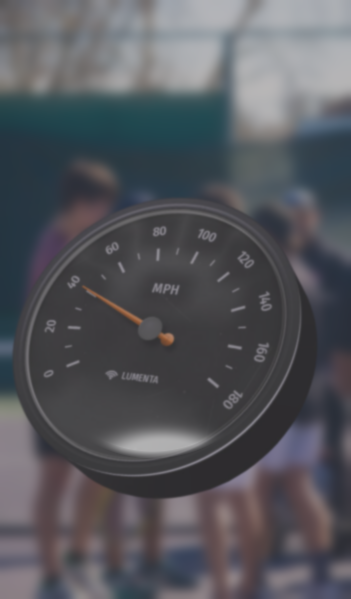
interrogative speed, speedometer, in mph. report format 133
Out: 40
